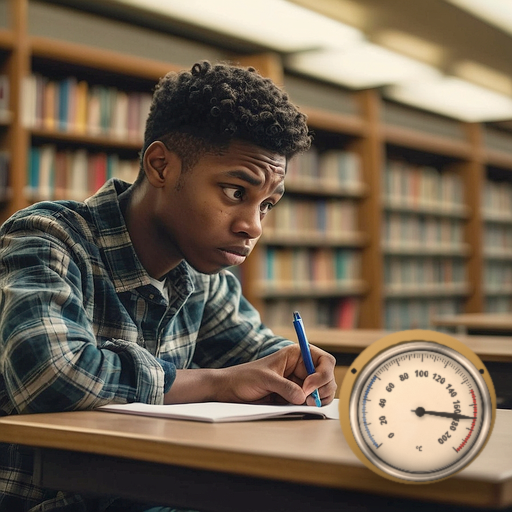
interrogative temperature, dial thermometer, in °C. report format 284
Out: 170
